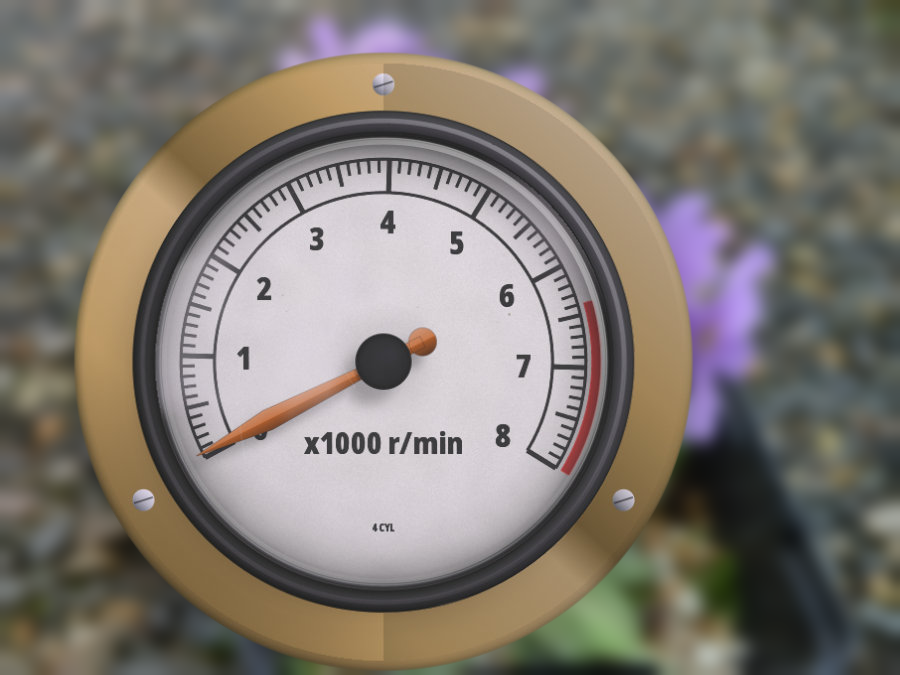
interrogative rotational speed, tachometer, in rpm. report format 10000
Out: 50
